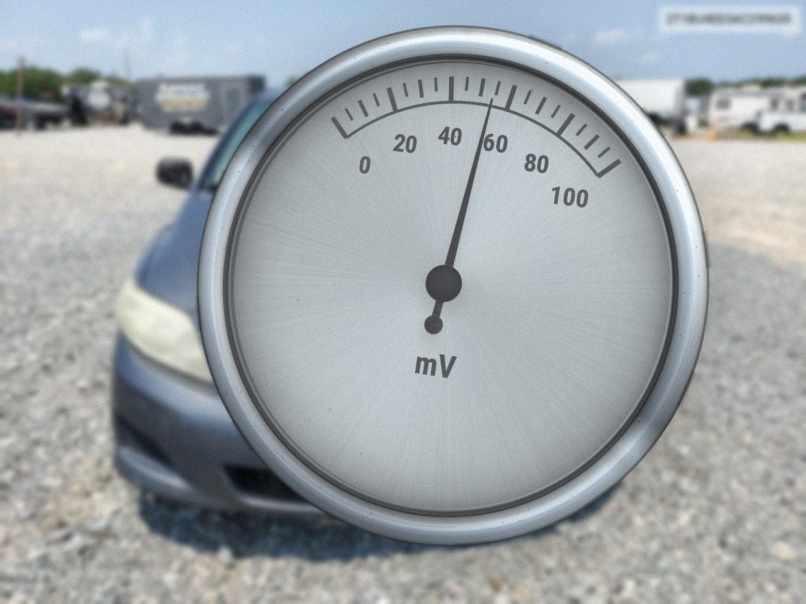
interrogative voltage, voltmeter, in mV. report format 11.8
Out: 55
